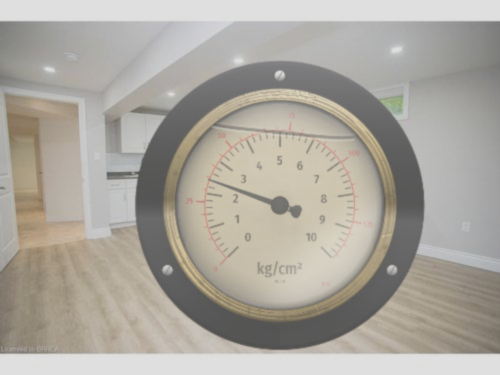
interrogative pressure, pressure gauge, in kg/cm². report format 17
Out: 2.4
